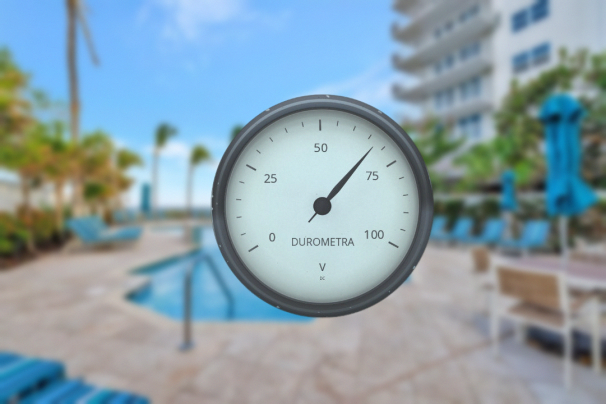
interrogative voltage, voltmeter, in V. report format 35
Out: 67.5
